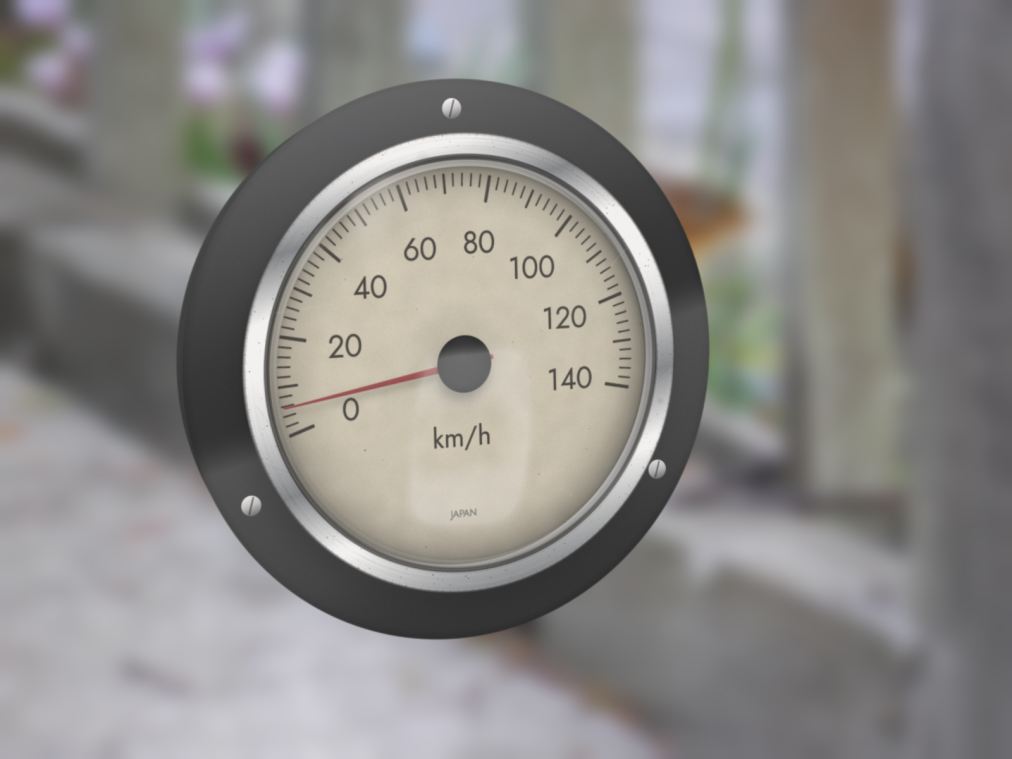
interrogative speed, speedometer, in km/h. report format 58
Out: 6
